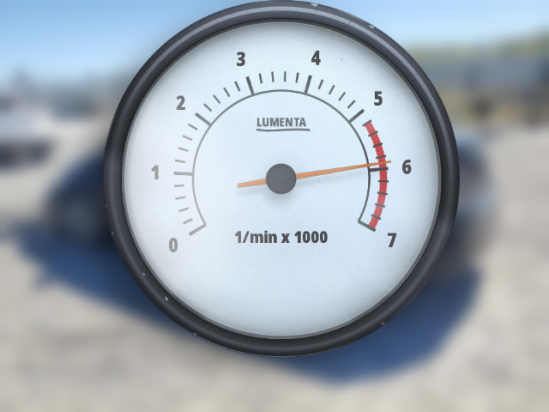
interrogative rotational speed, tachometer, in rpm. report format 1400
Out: 5900
